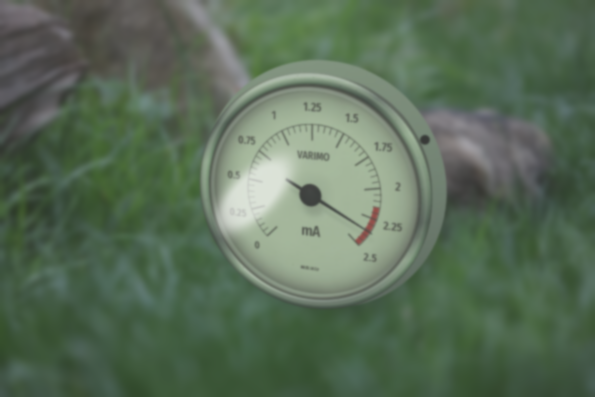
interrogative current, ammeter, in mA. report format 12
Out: 2.35
